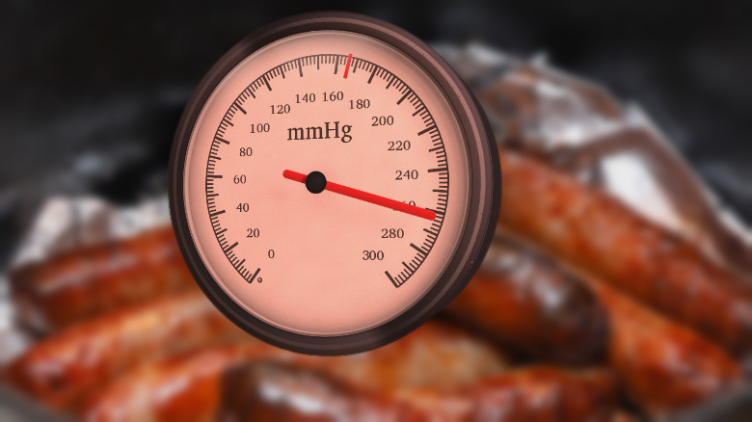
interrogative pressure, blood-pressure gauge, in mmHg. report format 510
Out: 262
